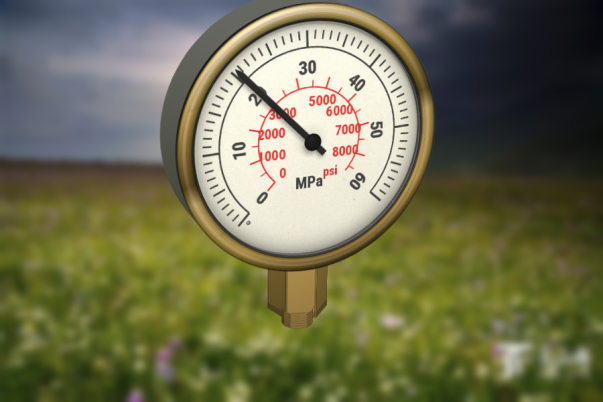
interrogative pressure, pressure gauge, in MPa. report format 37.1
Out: 20.5
